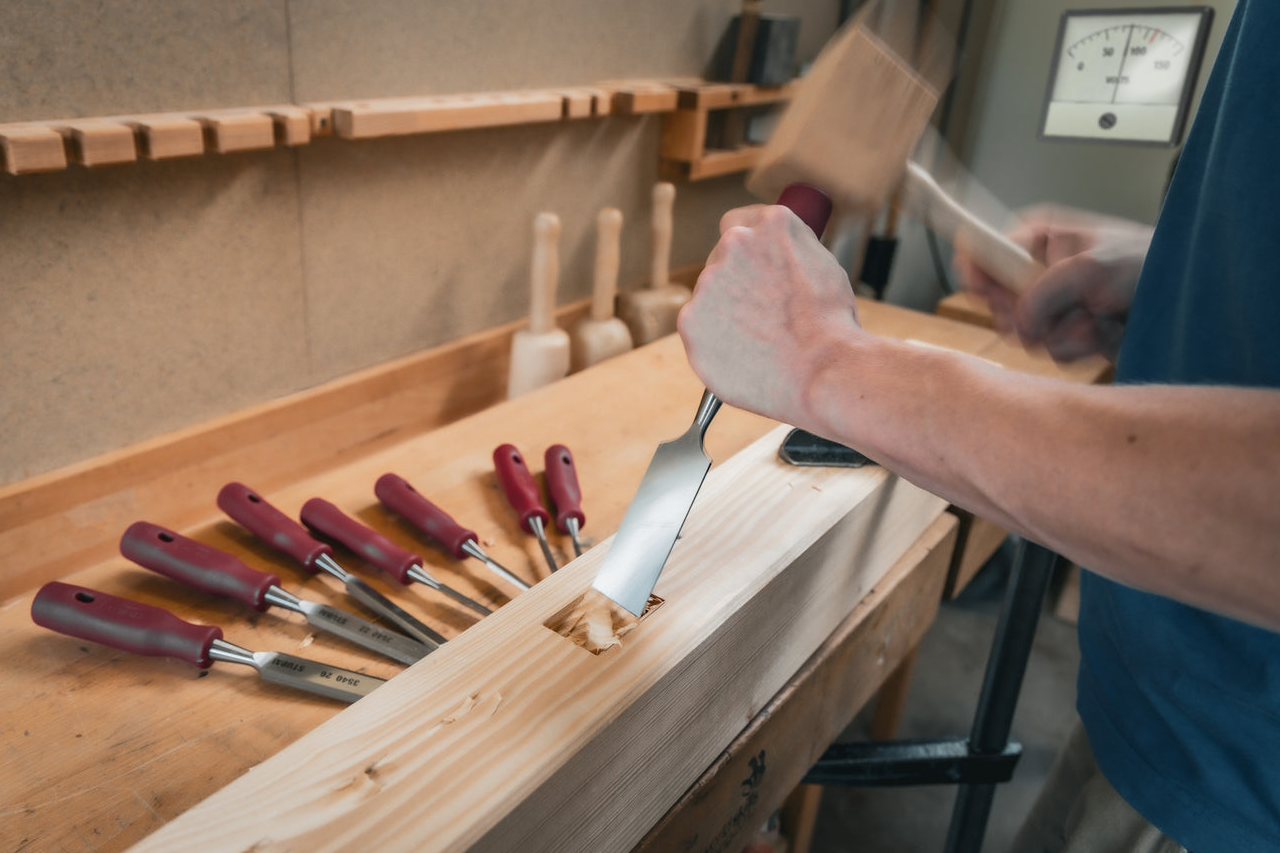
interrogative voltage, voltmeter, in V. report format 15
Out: 80
